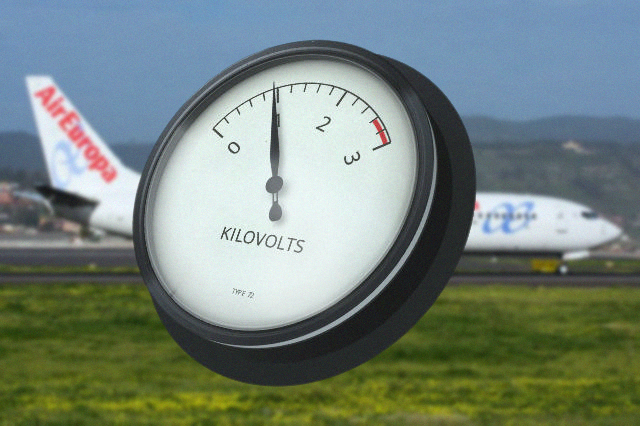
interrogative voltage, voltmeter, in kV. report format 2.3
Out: 1
